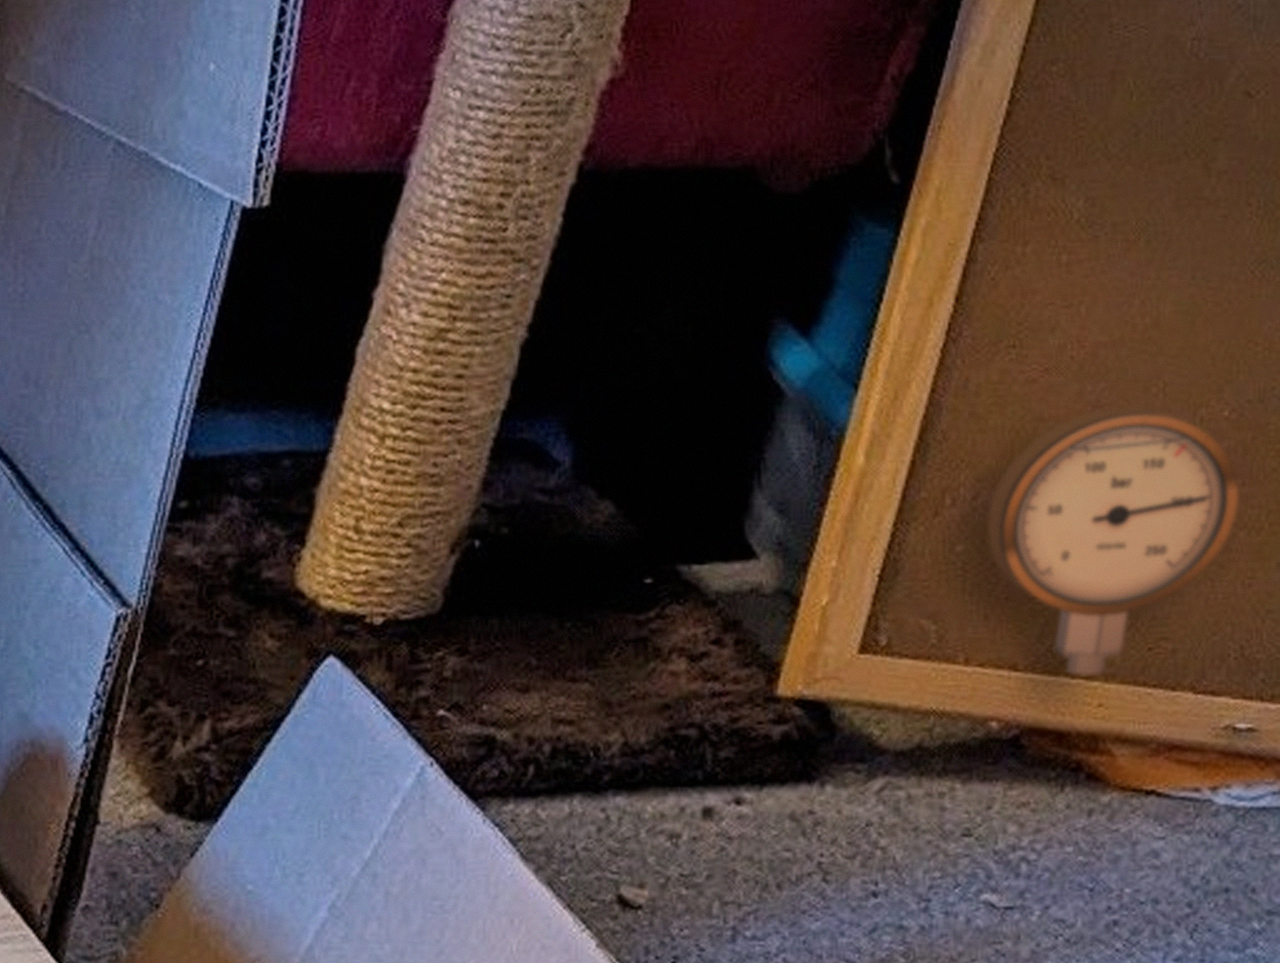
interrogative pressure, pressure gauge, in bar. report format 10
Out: 200
